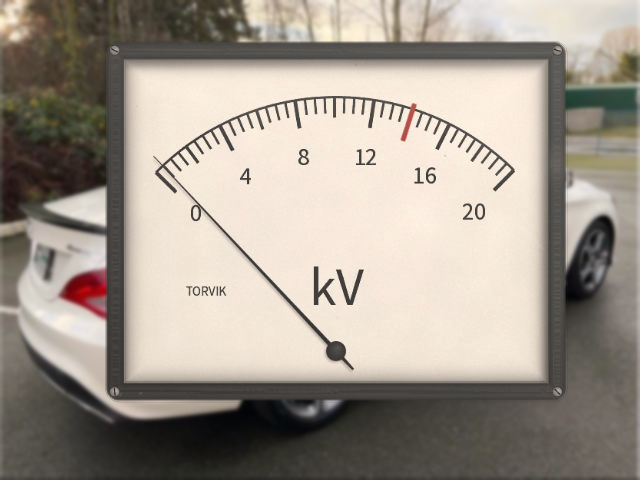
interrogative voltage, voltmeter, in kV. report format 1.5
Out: 0.5
